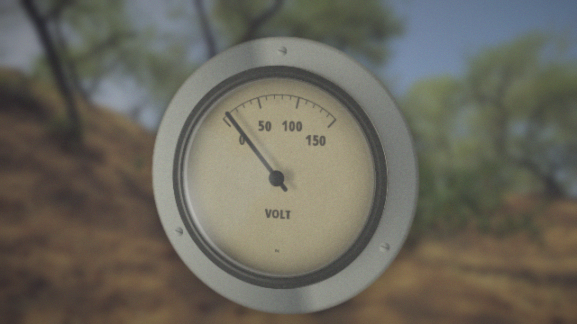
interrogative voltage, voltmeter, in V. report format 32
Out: 10
